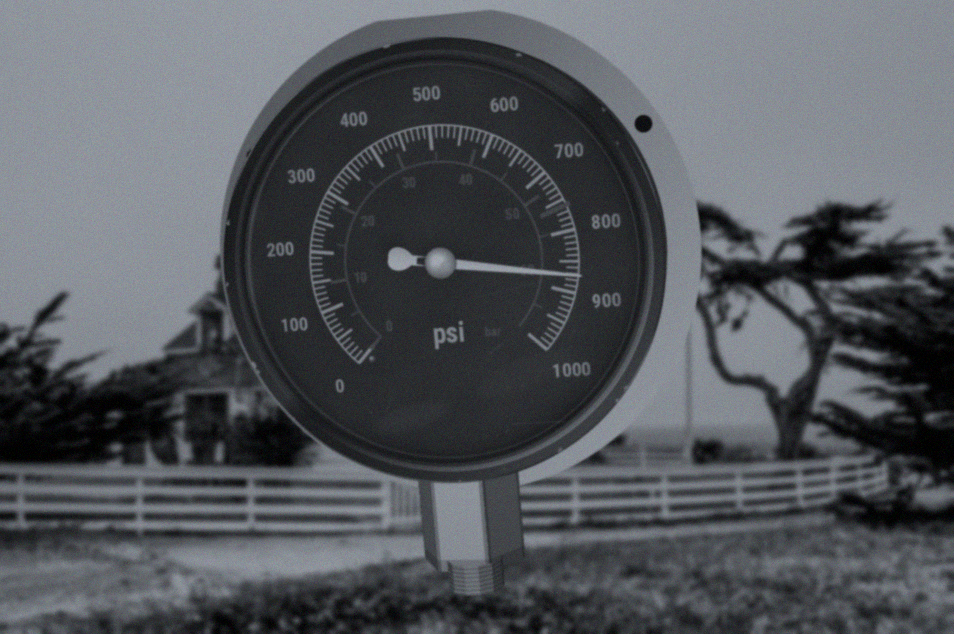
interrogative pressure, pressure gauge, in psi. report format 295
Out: 870
